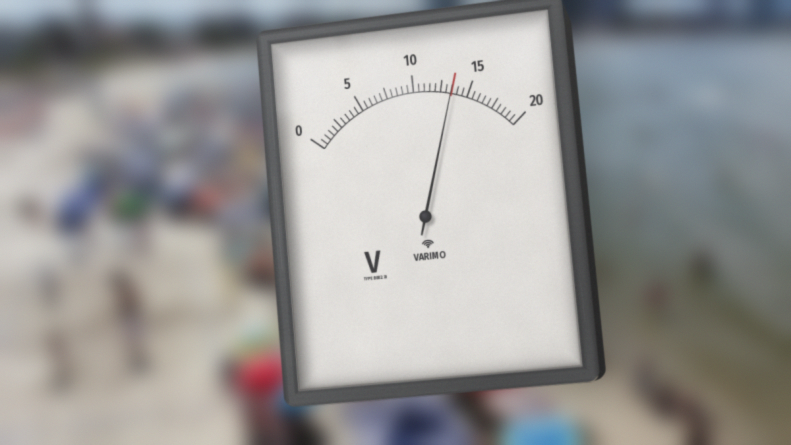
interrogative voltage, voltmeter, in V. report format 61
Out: 13.5
